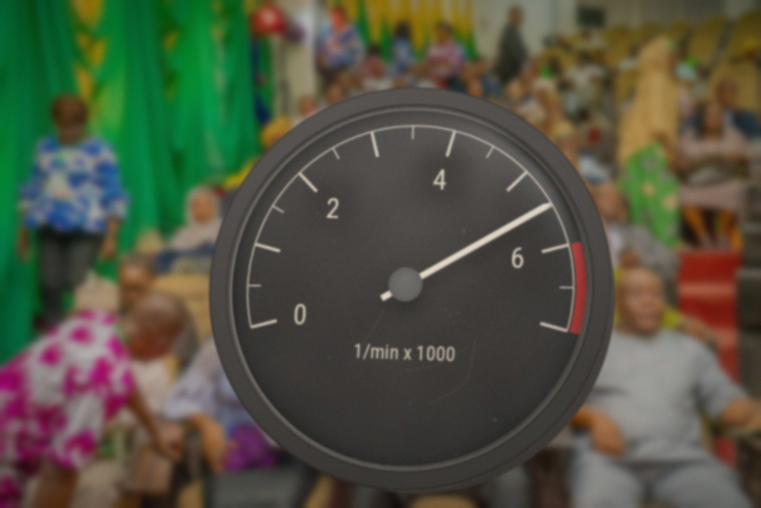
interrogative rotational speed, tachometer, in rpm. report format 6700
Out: 5500
